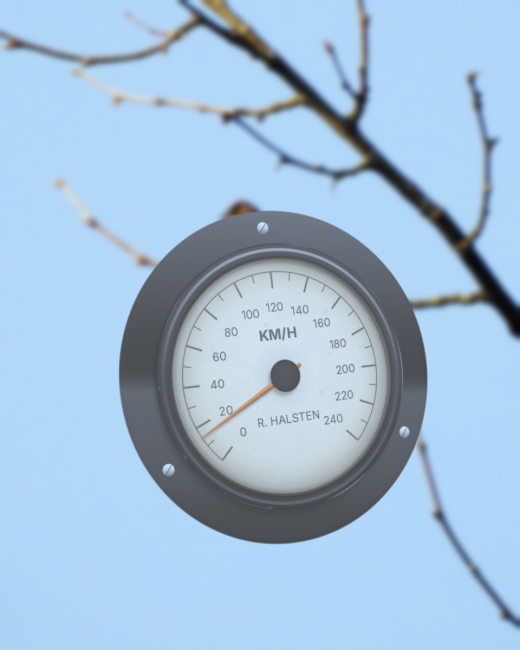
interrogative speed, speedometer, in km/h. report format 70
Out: 15
